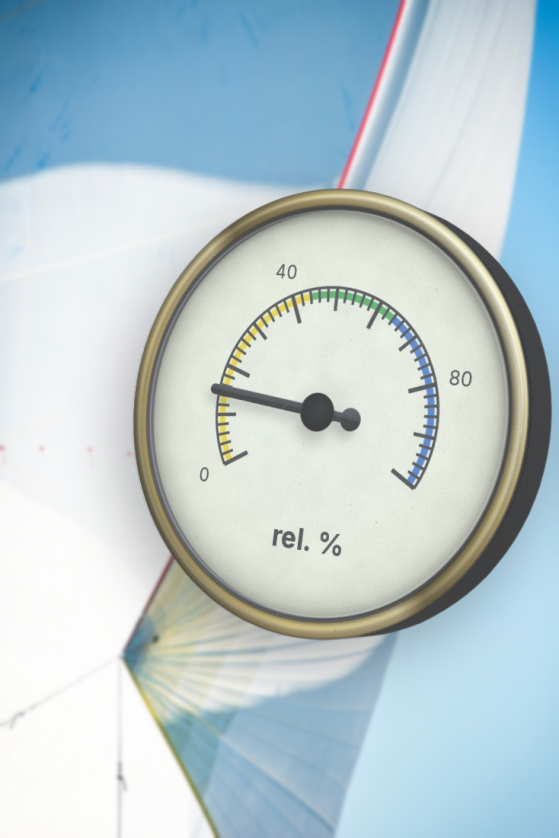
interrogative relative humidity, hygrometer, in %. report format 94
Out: 15
